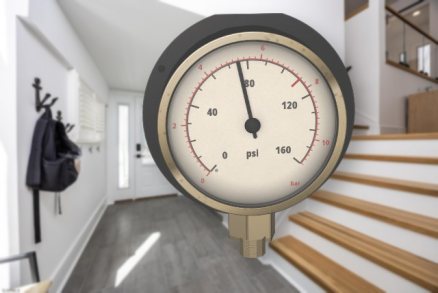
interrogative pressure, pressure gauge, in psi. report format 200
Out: 75
